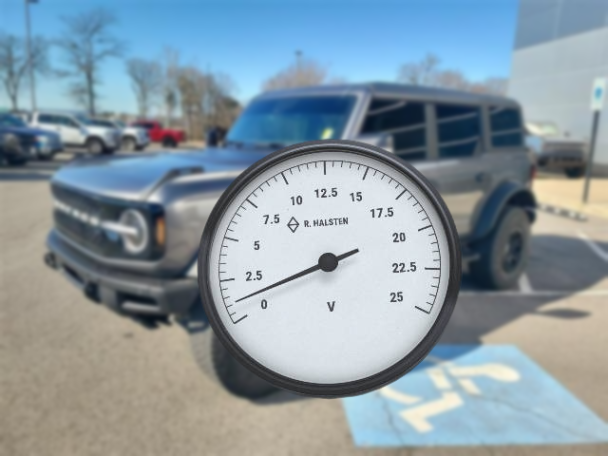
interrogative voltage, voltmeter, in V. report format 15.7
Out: 1
